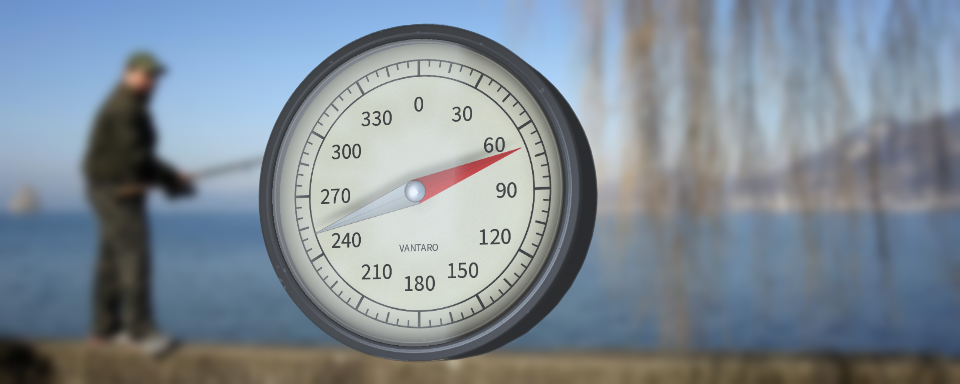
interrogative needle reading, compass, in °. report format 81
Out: 70
